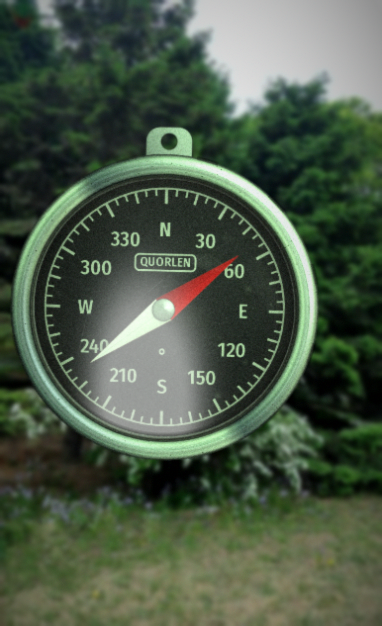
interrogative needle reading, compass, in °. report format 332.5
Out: 52.5
